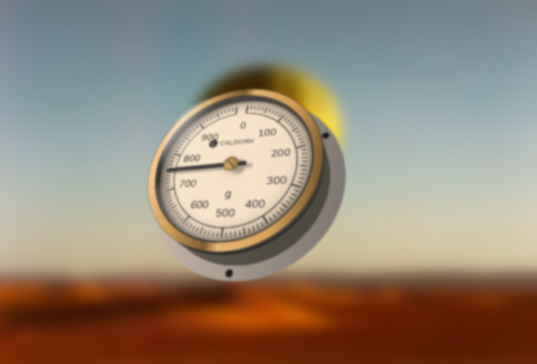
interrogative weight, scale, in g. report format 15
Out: 750
